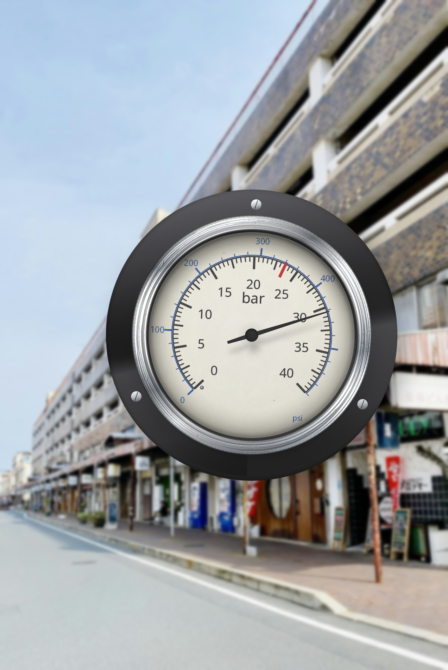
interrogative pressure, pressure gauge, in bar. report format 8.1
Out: 30.5
